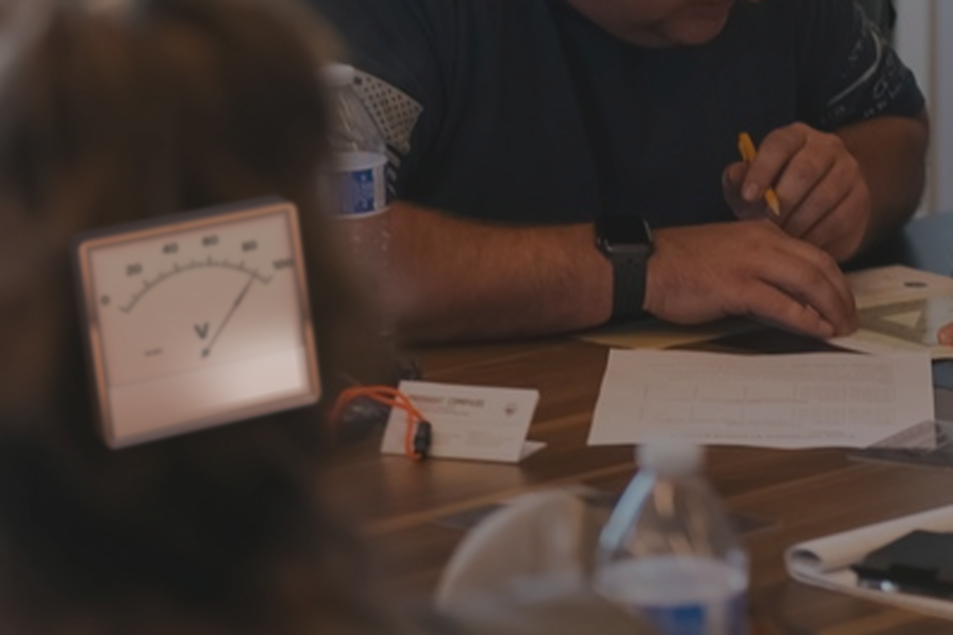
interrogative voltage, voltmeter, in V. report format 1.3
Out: 90
